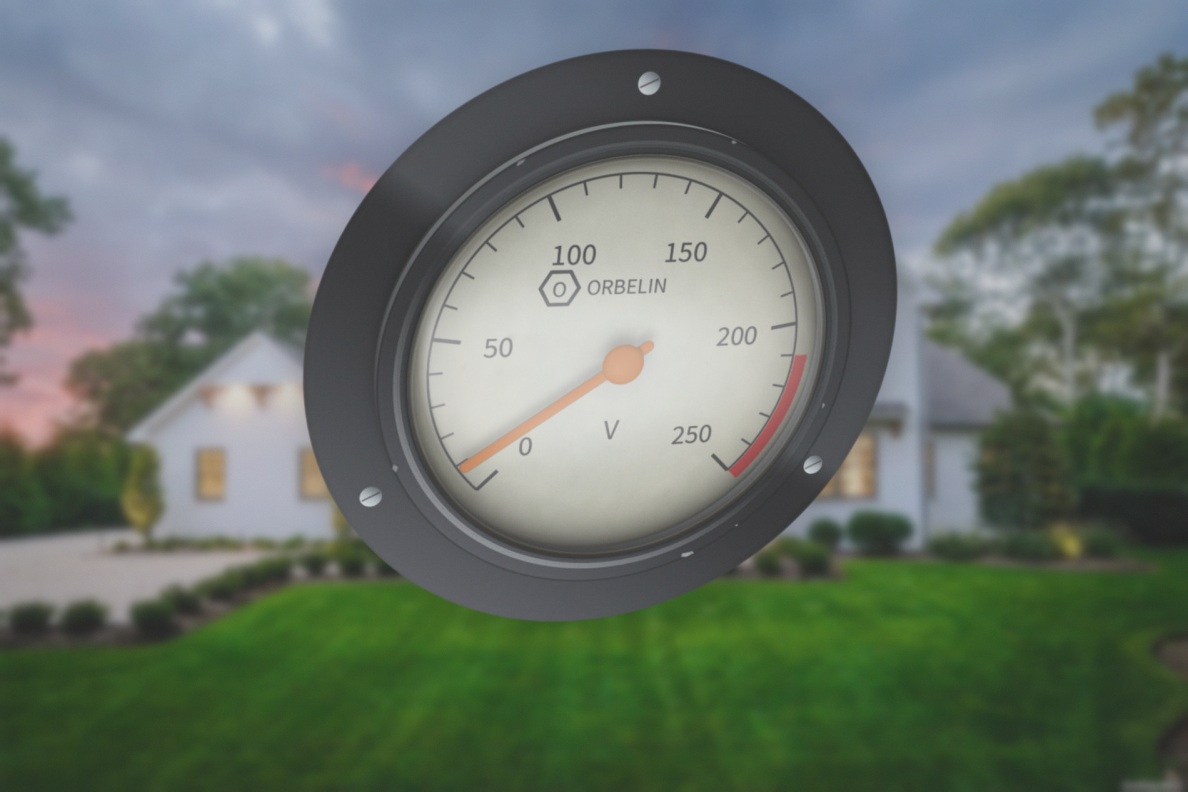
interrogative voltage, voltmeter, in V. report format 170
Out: 10
